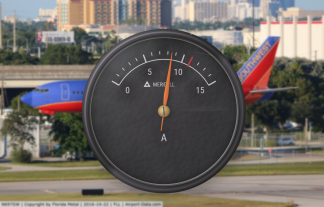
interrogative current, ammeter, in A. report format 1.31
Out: 8.5
